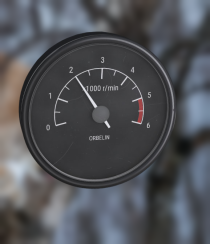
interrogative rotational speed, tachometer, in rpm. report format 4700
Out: 2000
